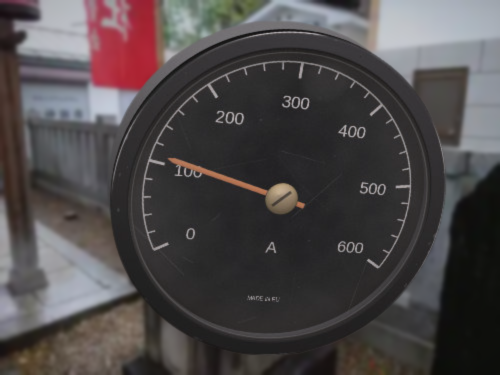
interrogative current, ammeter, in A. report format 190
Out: 110
